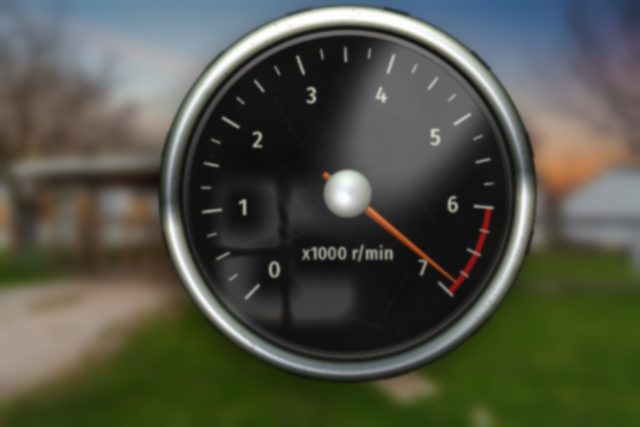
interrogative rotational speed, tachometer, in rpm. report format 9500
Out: 6875
